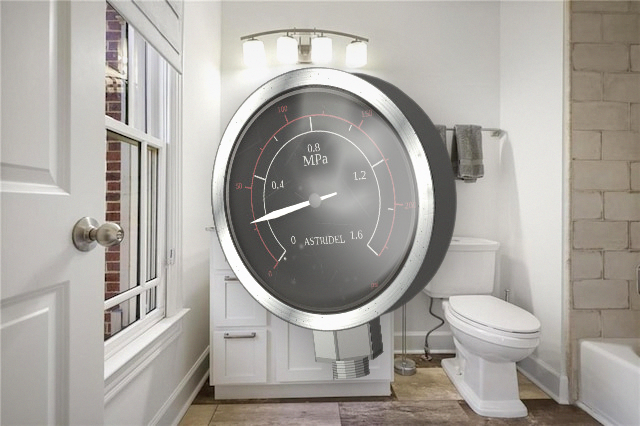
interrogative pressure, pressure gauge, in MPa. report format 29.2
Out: 0.2
